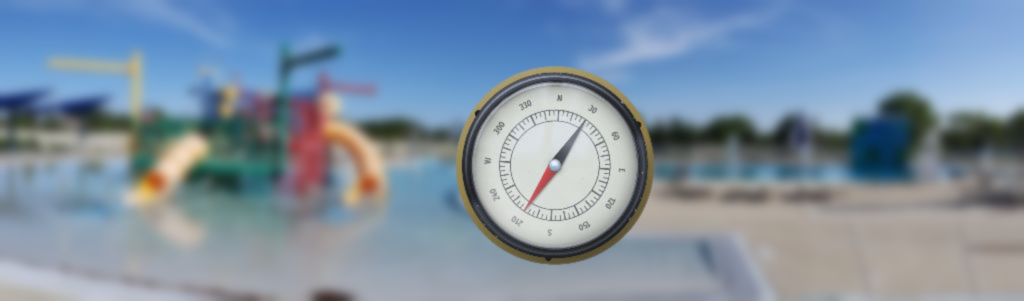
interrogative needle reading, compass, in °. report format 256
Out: 210
